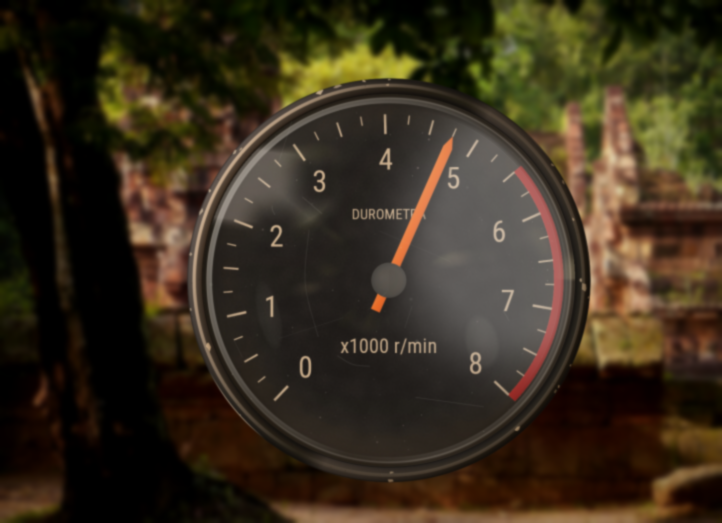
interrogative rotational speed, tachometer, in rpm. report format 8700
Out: 4750
